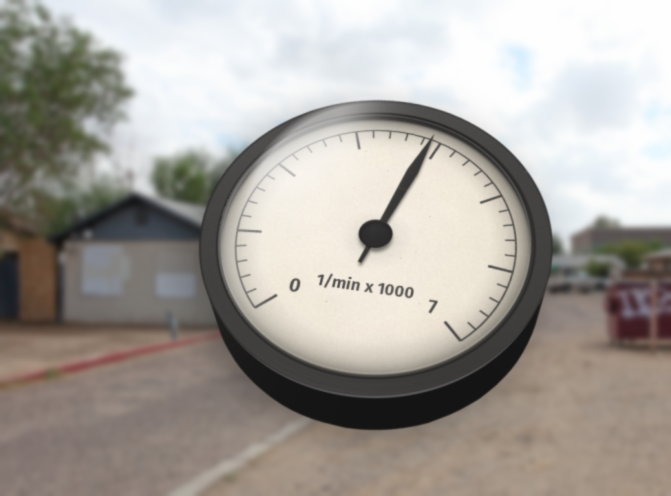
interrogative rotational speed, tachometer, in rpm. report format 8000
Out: 3900
